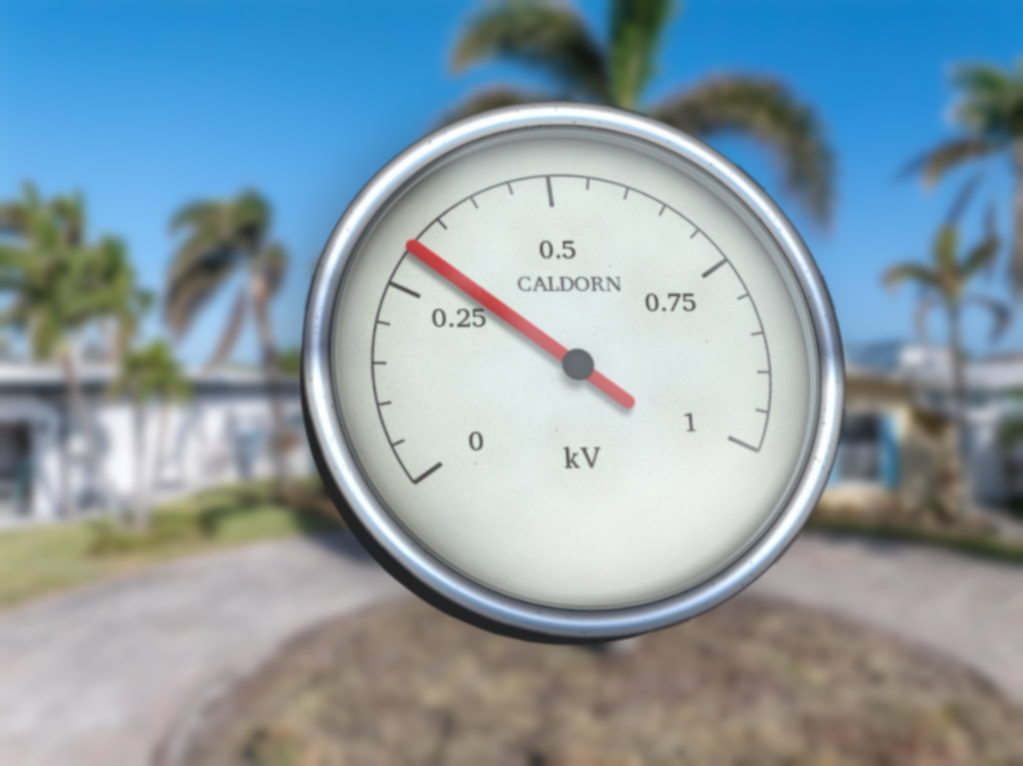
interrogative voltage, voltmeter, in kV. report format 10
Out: 0.3
